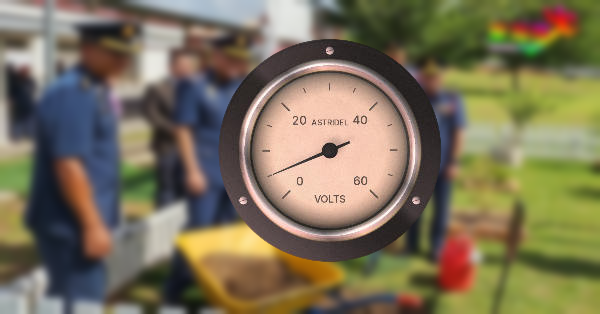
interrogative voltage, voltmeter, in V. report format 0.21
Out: 5
